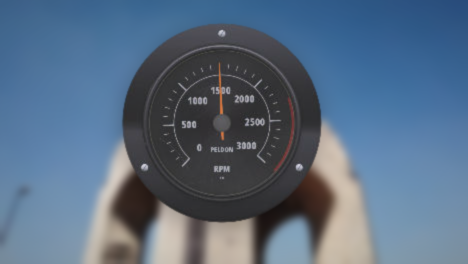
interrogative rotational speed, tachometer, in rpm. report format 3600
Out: 1500
